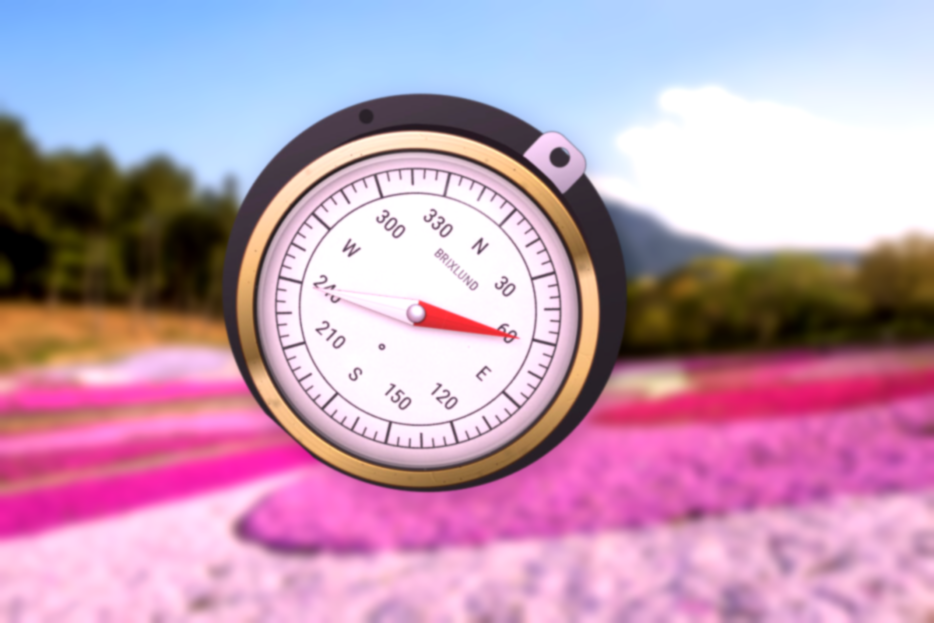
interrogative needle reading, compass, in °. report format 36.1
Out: 60
